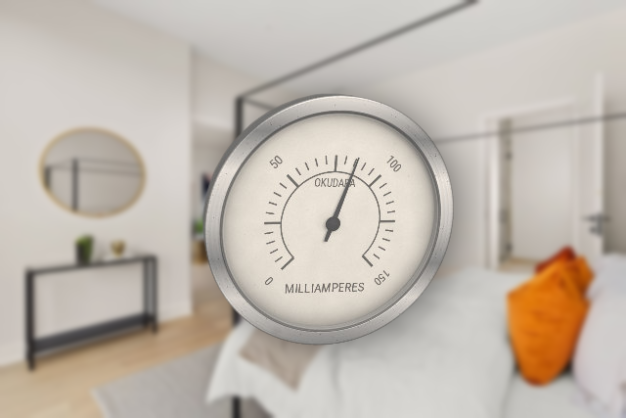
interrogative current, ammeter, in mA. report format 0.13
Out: 85
